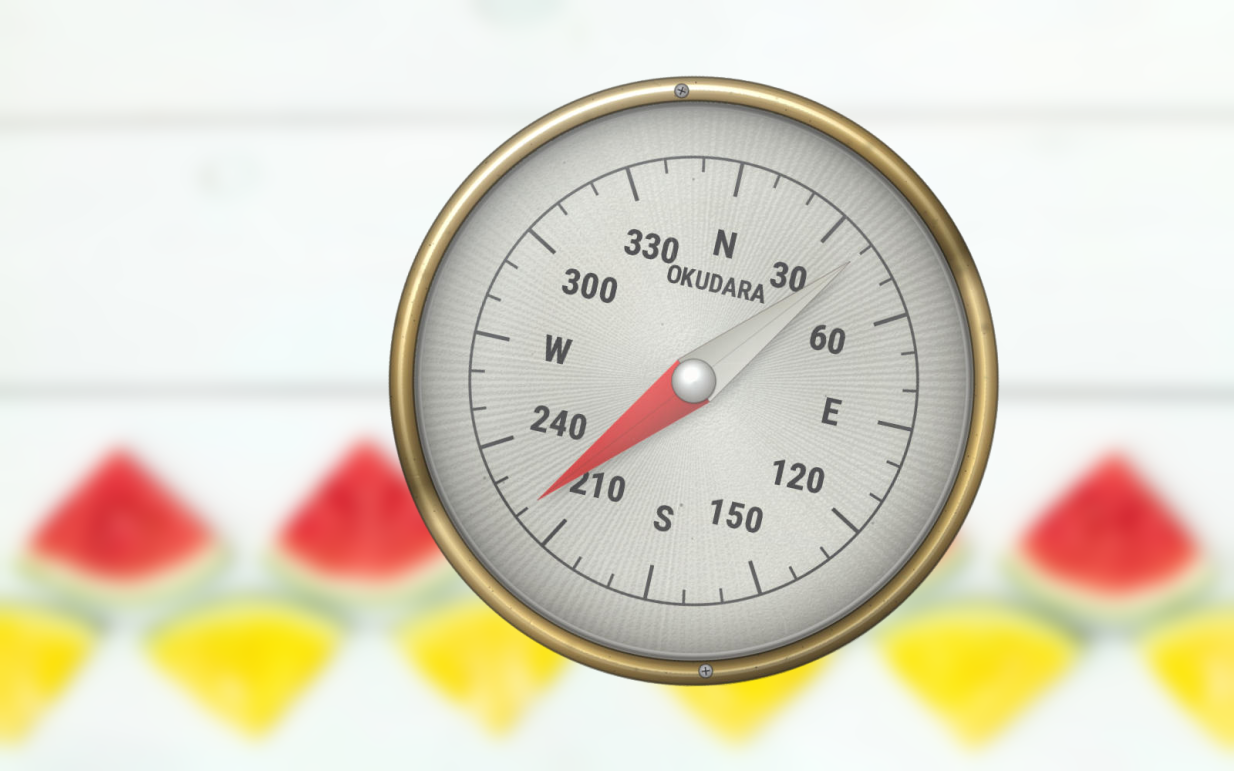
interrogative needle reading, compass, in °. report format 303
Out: 220
